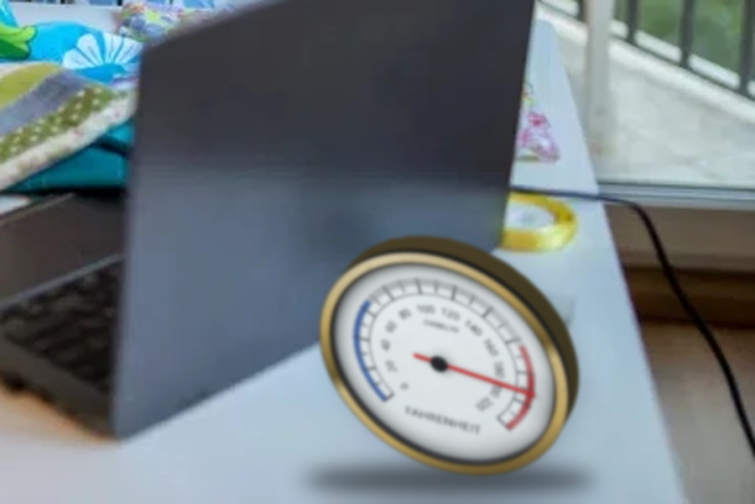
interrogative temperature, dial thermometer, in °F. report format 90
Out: 190
